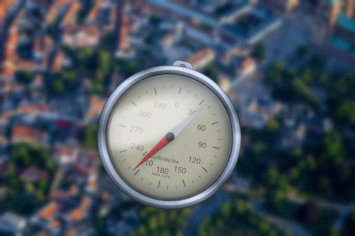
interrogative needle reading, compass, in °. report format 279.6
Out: 215
